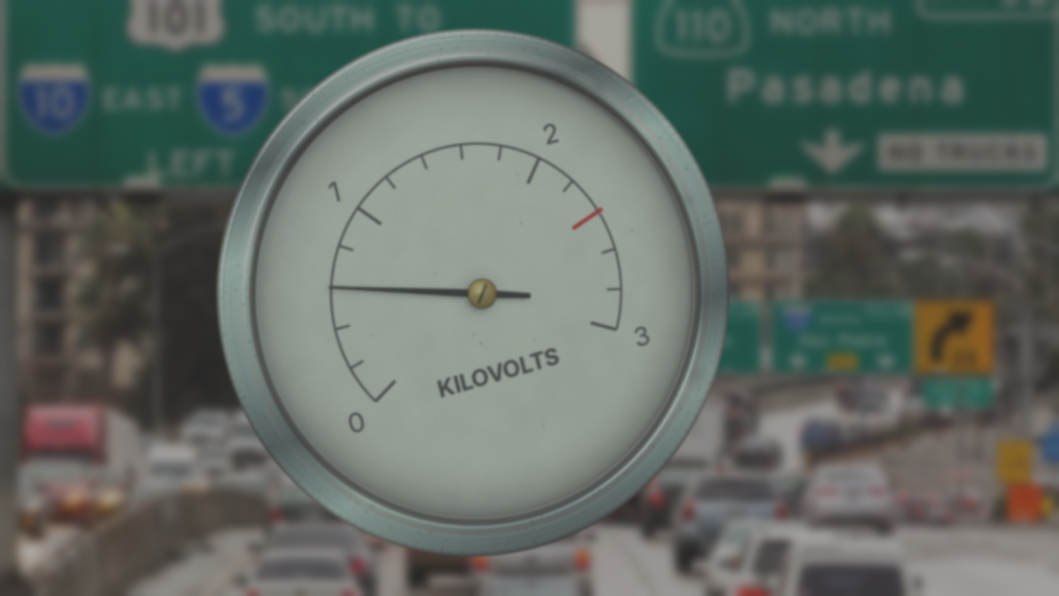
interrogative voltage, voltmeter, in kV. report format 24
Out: 0.6
